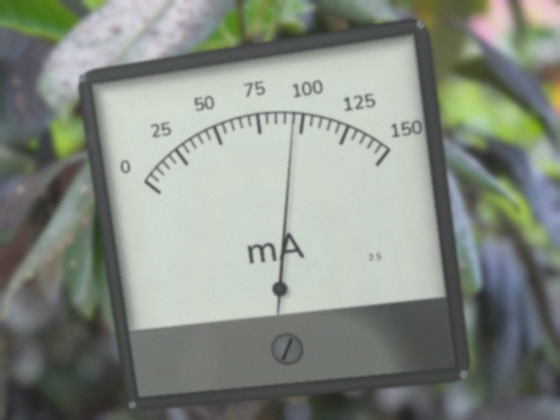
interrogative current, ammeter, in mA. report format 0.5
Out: 95
